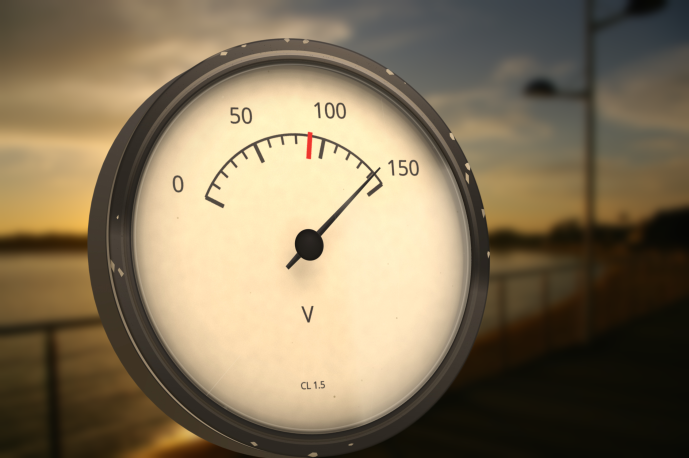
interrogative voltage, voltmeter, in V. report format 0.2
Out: 140
